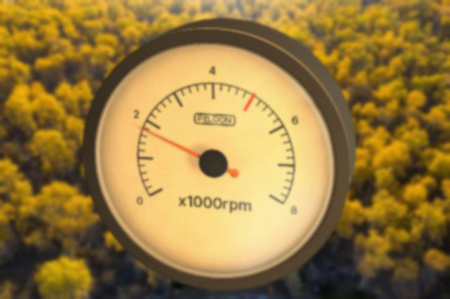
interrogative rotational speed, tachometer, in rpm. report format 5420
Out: 1800
